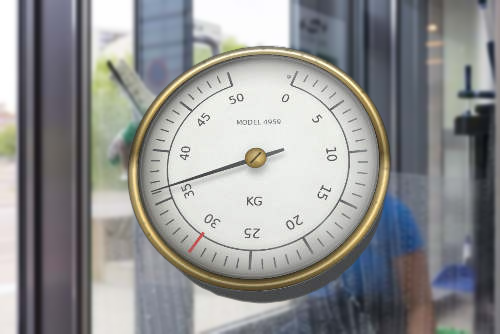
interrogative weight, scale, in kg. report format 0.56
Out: 36
